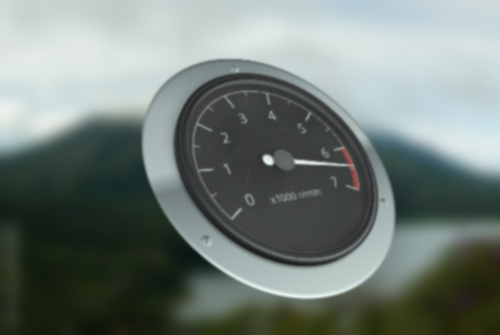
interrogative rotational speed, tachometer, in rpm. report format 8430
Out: 6500
